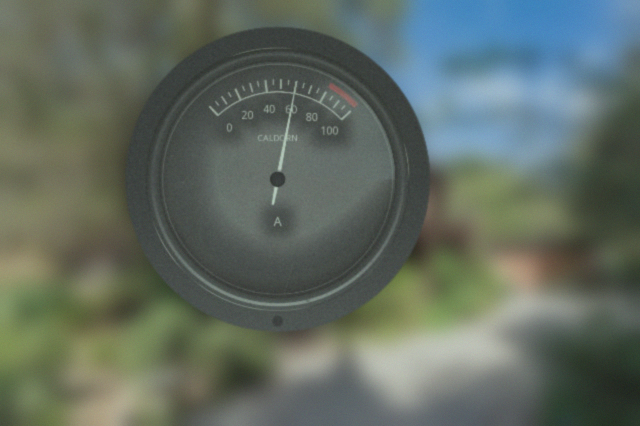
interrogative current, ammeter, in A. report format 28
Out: 60
